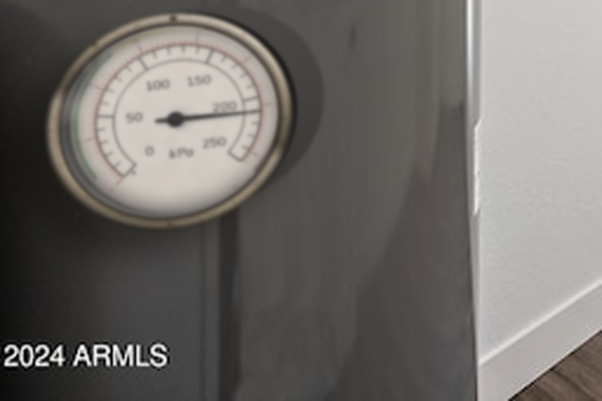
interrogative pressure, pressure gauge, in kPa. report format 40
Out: 210
